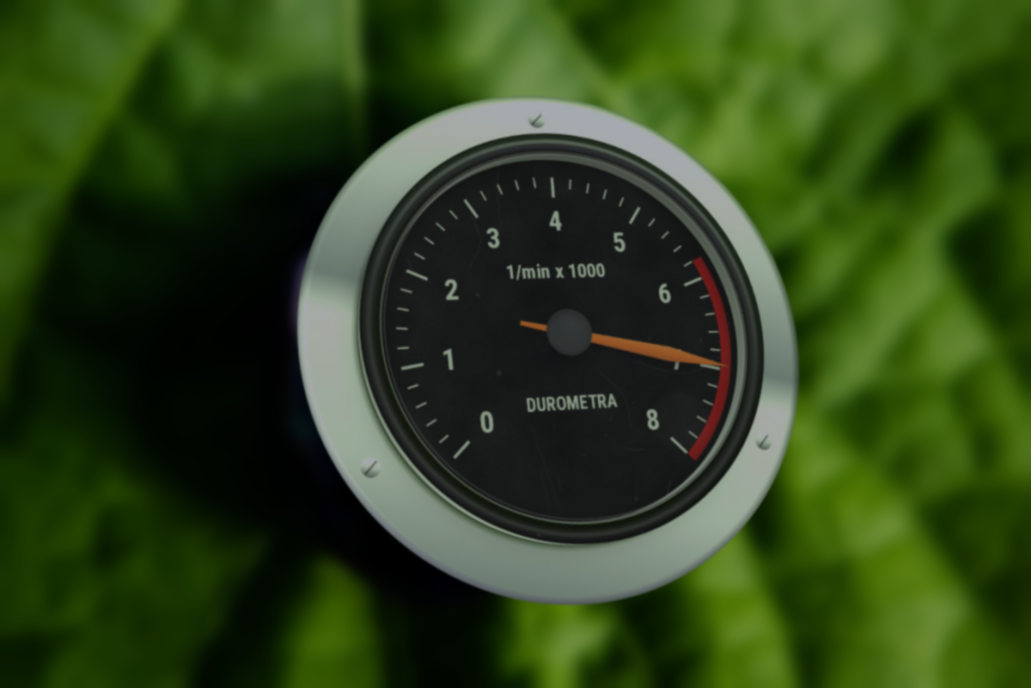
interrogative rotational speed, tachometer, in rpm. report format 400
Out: 7000
